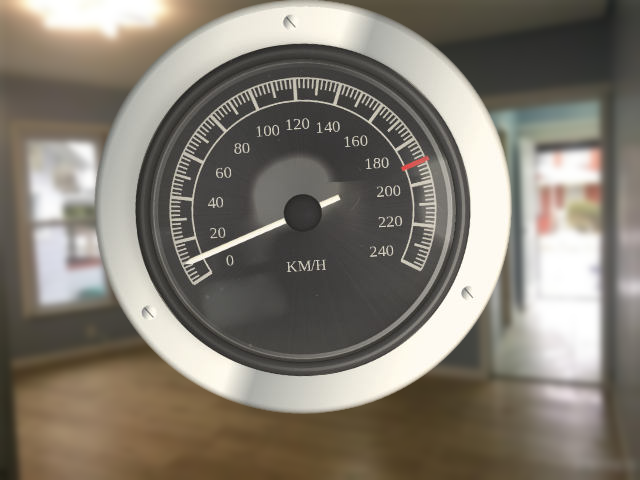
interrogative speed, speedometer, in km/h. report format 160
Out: 10
